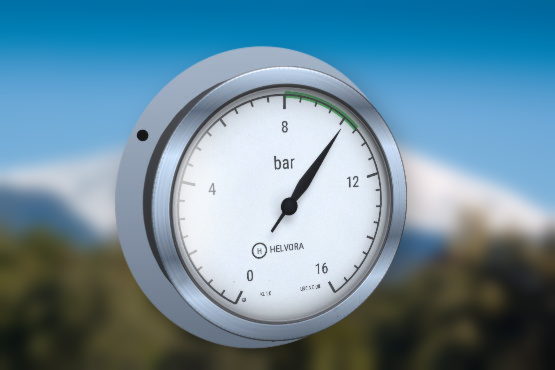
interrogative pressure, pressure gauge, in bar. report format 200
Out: 10
